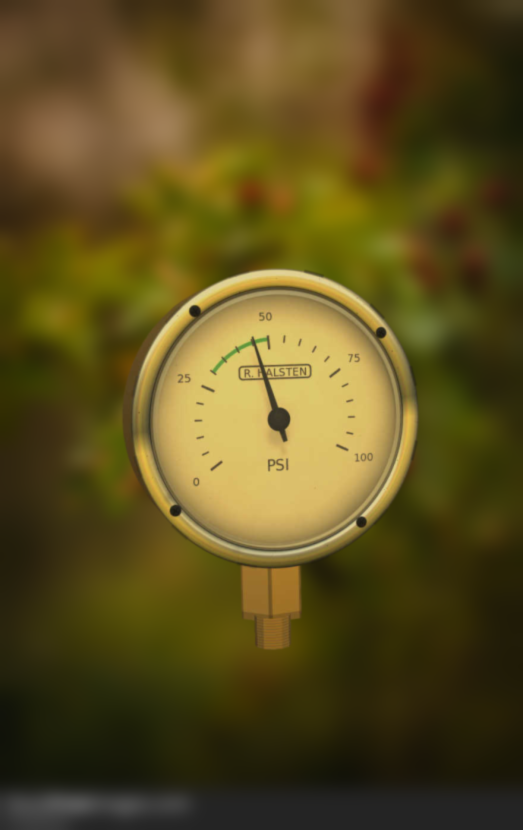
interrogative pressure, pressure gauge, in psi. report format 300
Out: 45
